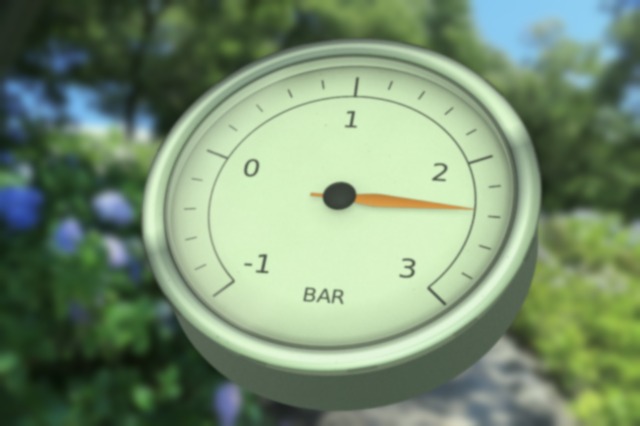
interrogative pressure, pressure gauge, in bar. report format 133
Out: 2.4
